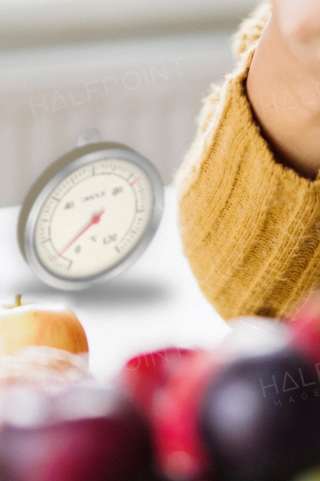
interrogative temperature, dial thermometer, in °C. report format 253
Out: 10
